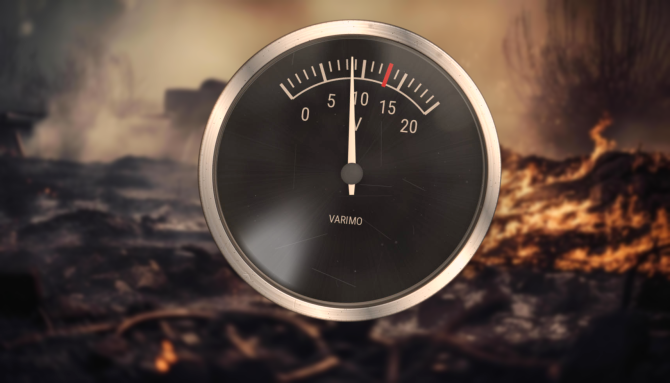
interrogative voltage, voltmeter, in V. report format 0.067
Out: 8.5
